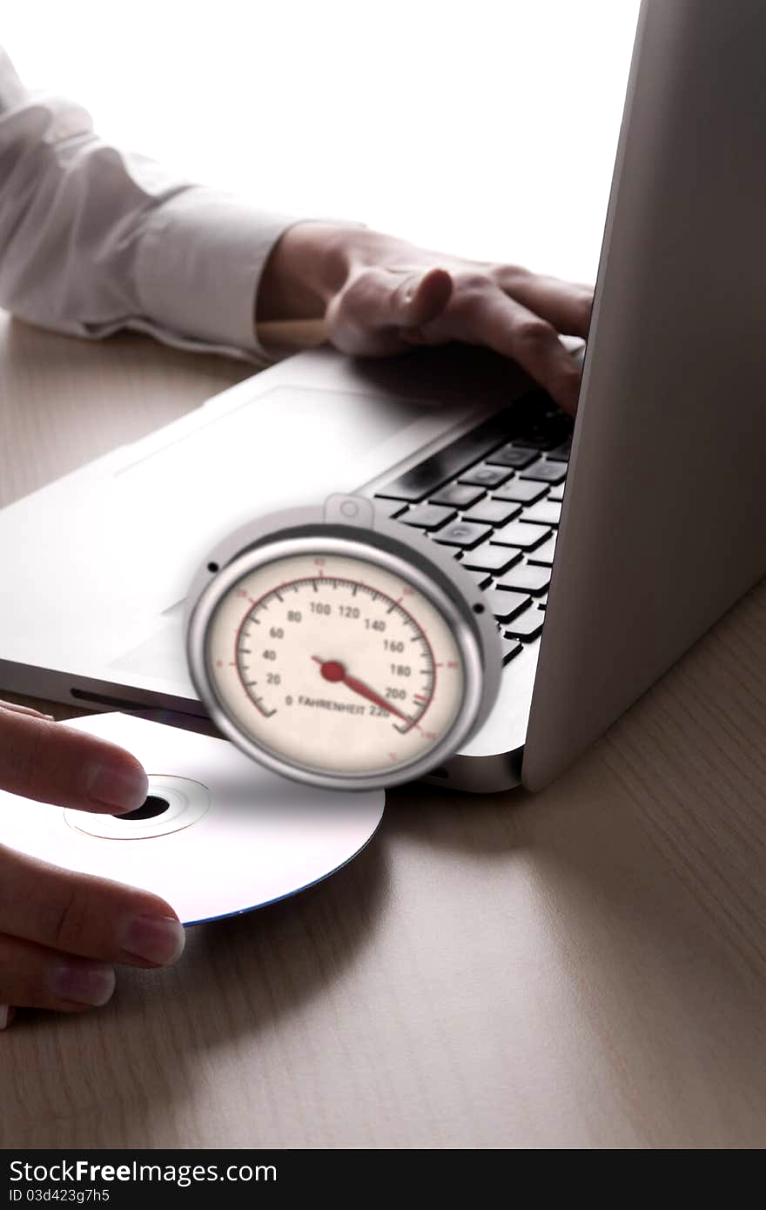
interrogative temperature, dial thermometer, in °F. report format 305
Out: 210
